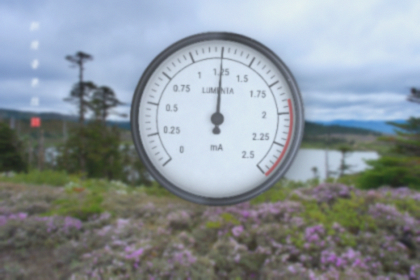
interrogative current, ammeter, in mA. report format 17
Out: 1.25
